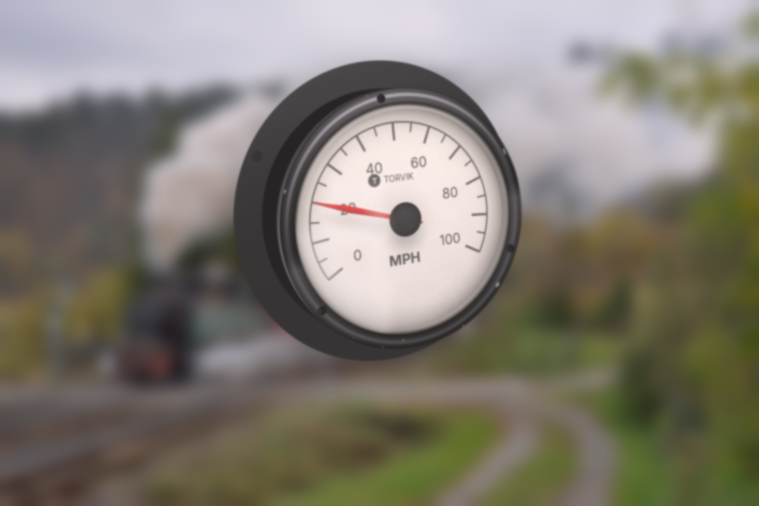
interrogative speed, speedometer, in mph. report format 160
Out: 20
